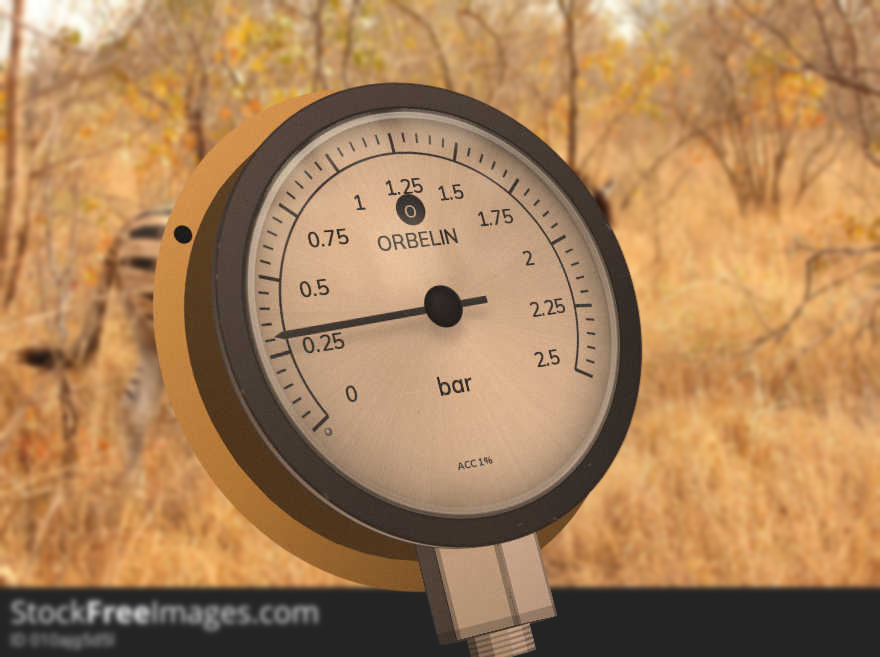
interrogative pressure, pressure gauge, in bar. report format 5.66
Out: 0.3
